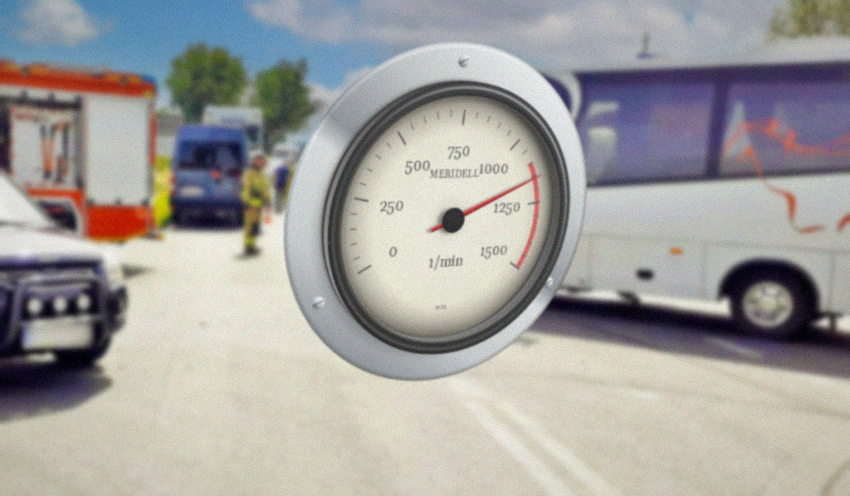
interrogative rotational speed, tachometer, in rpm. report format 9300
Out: 1150
